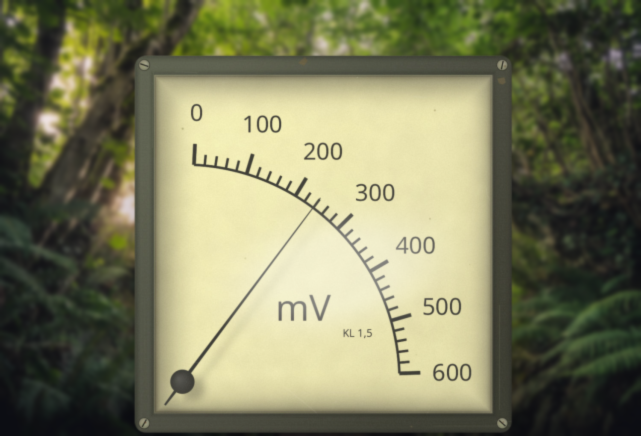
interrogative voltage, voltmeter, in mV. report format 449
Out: 240
